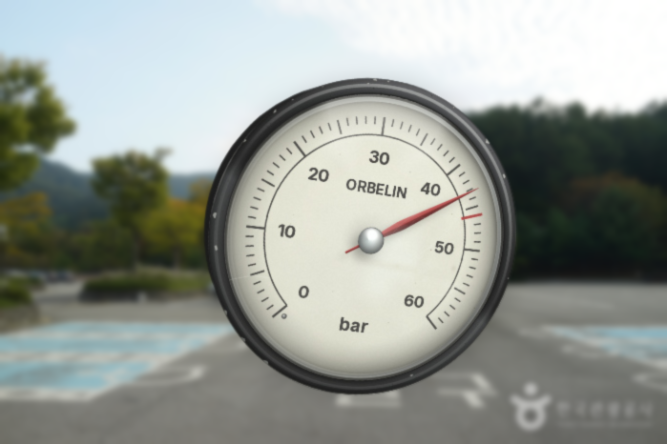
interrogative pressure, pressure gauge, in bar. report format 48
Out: 43
